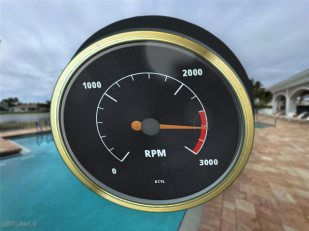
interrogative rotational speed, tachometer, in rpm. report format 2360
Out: 2600
